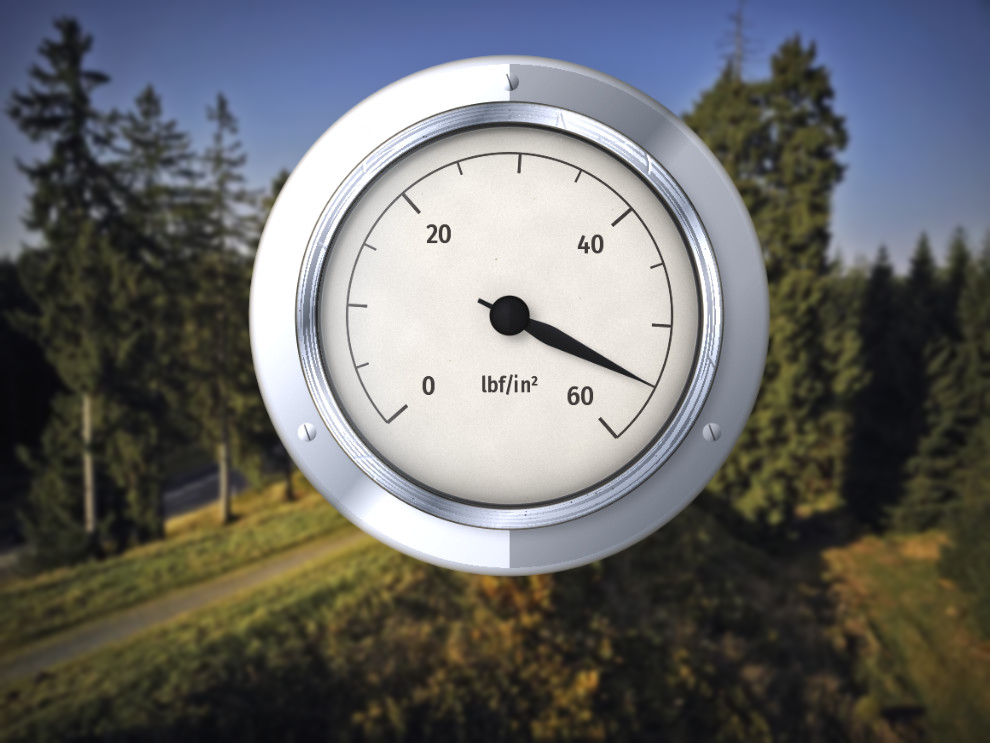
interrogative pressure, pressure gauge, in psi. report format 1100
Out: 55
